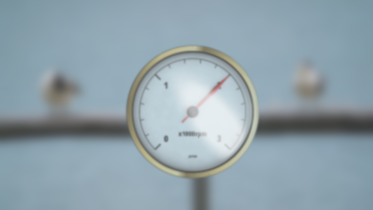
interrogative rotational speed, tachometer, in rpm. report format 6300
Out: 2000
